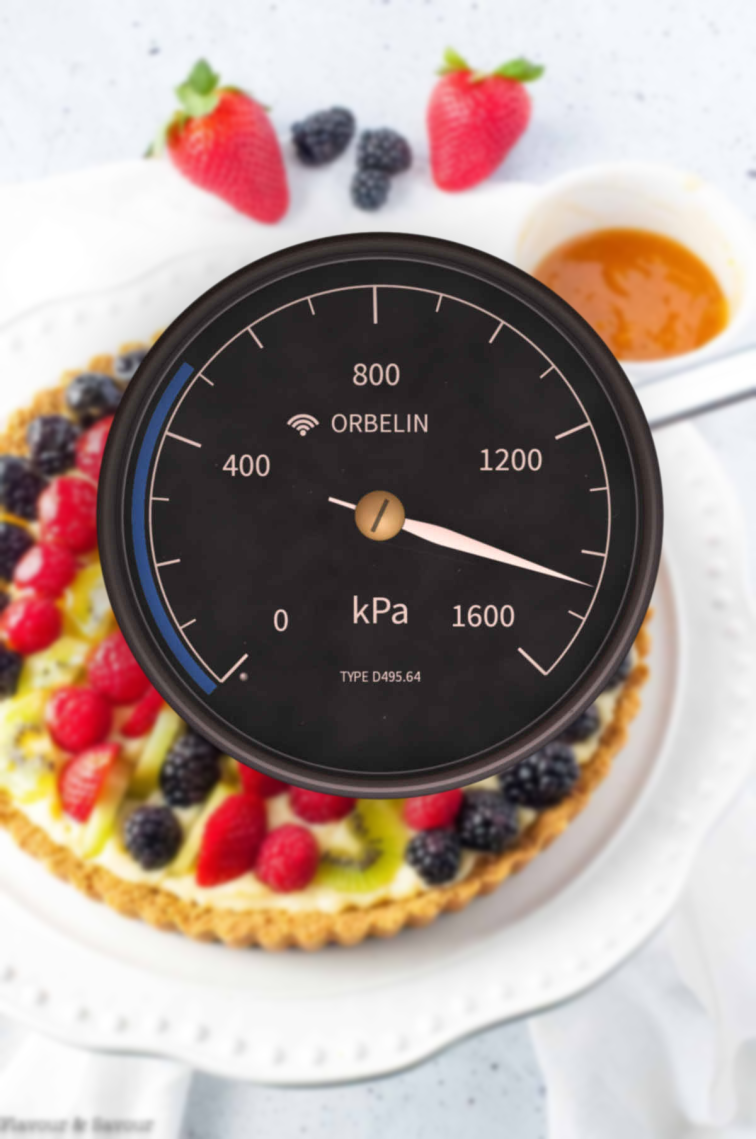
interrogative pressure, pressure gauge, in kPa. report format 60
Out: 1450
